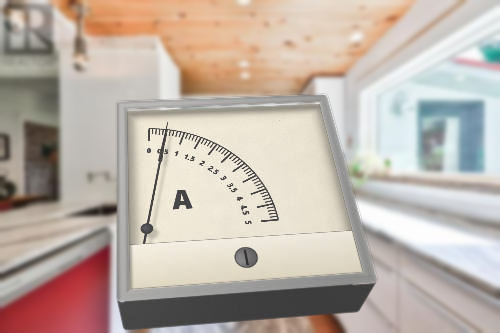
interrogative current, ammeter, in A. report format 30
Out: 0.5
